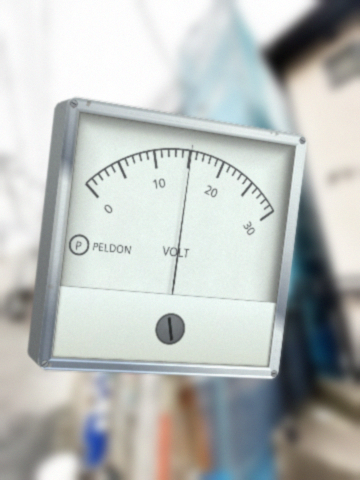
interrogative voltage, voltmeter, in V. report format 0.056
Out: 15
